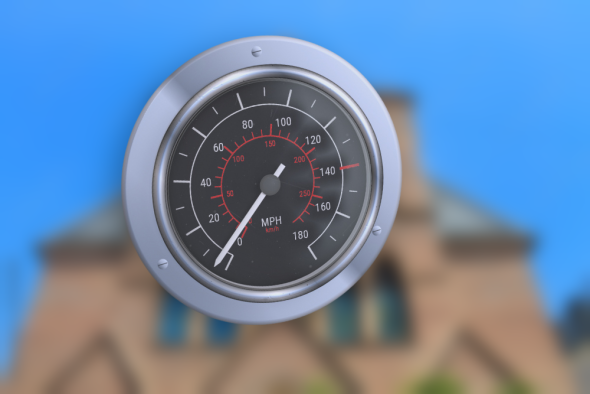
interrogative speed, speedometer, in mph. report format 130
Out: 5
